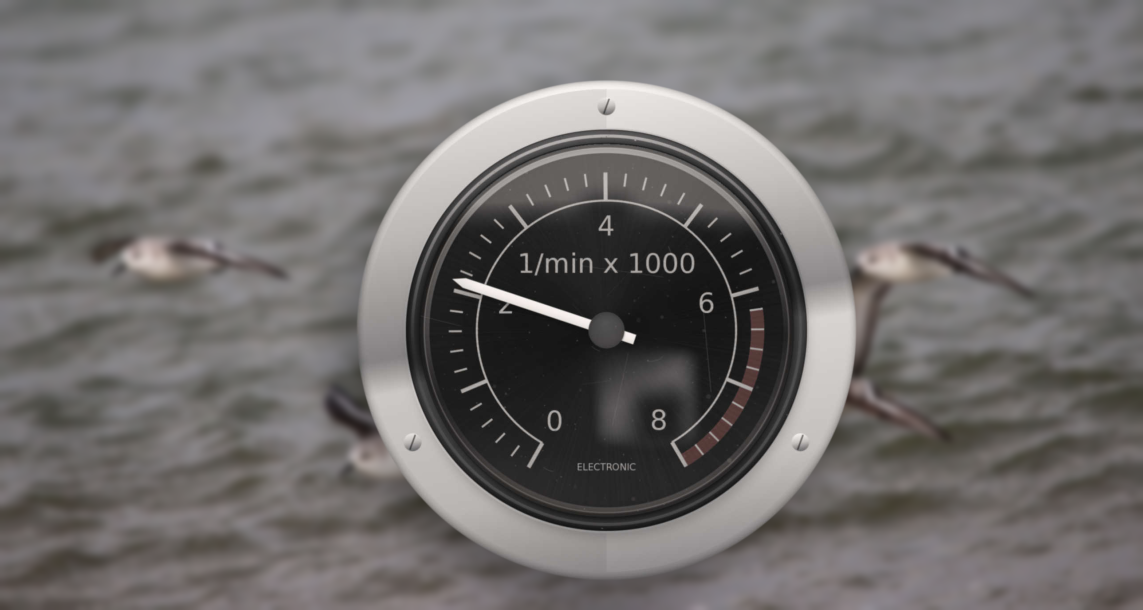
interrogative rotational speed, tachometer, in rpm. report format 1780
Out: 2100
